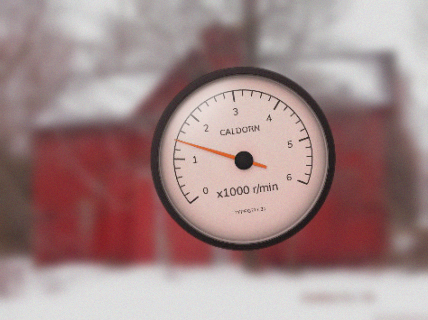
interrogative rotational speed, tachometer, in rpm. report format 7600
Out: 1400
